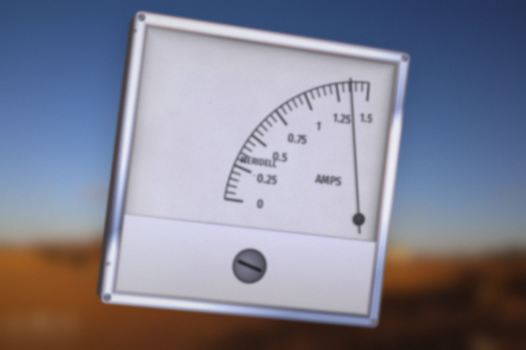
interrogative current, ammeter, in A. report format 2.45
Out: 1.35
